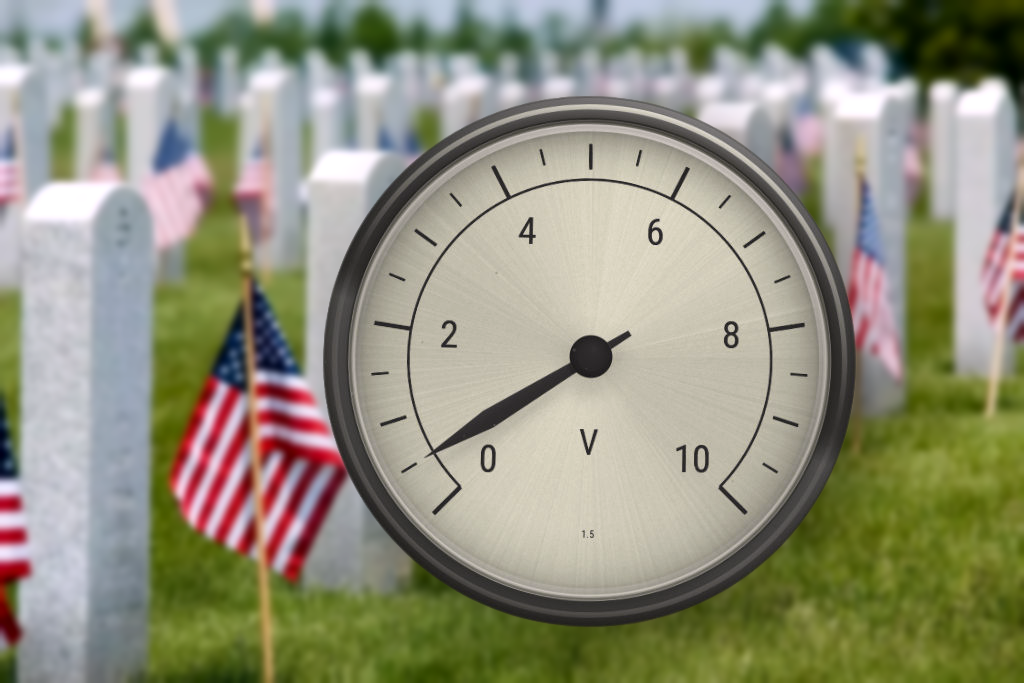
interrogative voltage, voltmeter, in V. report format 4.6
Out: 0.5
